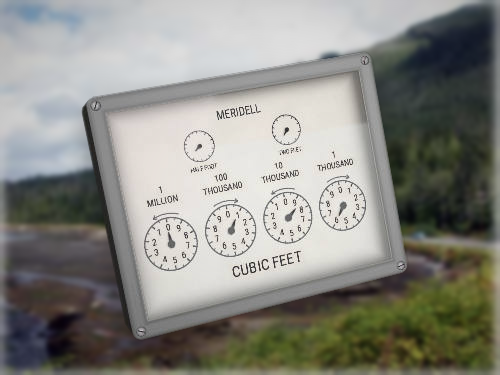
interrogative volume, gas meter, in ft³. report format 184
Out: 8600
